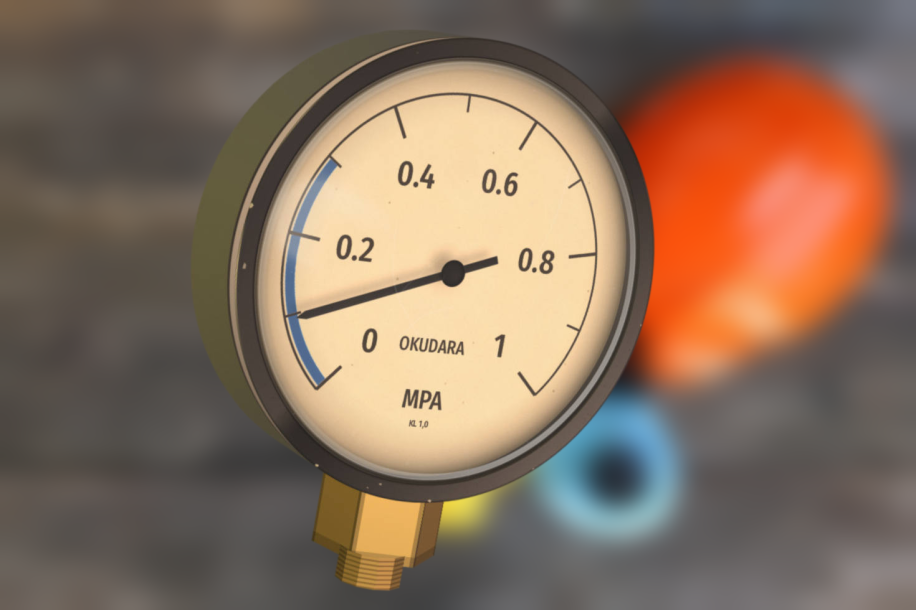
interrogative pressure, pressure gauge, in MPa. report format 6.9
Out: 0.1
